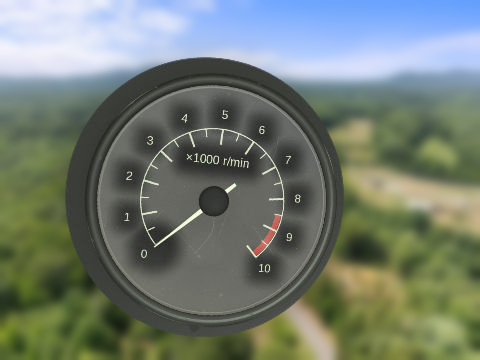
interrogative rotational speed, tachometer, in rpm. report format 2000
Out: 0
